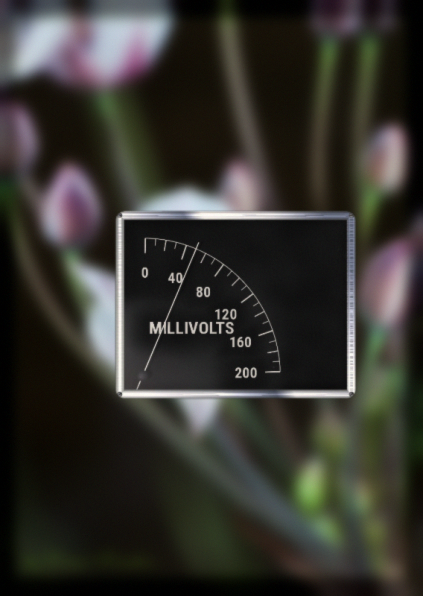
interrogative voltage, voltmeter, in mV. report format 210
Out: 50
